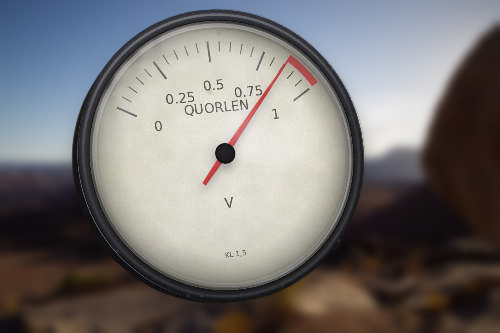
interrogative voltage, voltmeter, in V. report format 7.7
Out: 0.85
